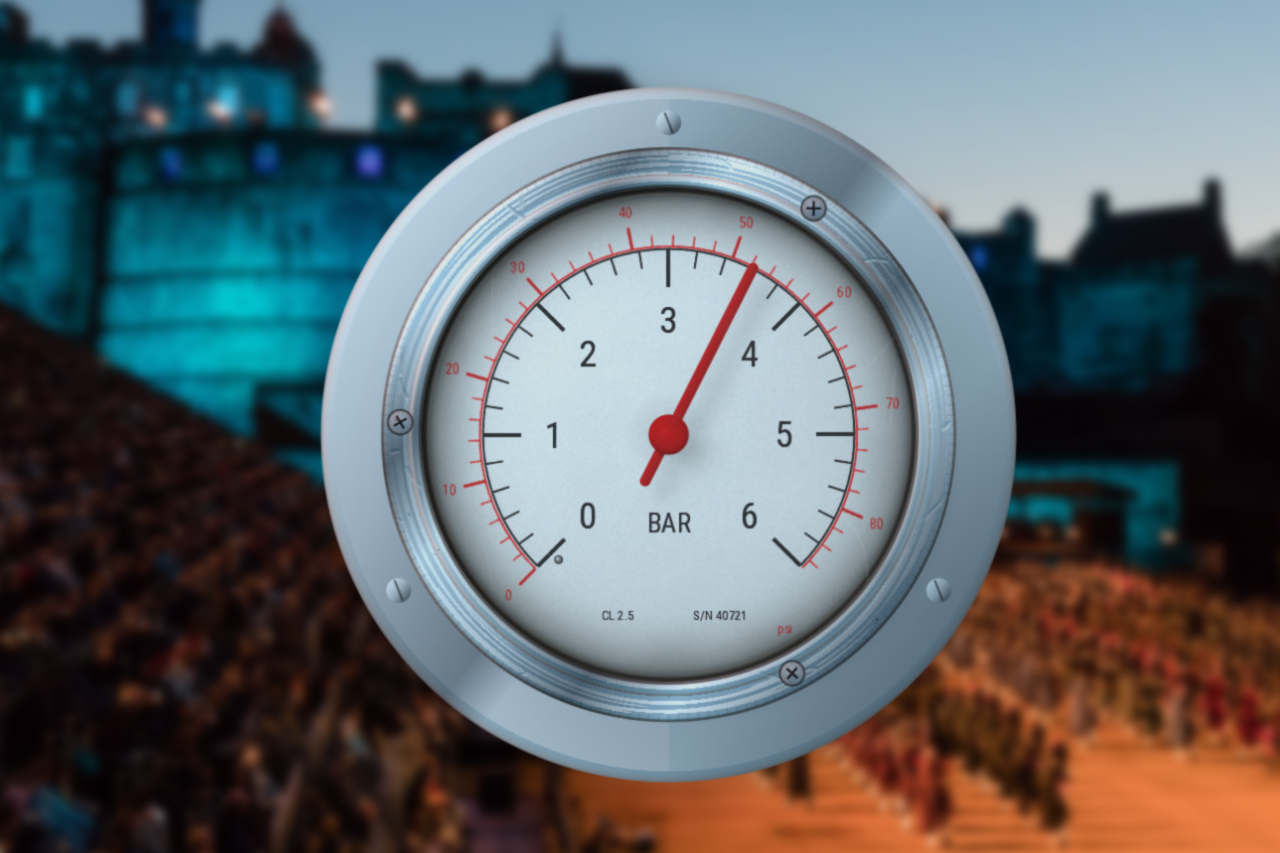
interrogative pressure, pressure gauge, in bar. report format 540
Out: 3.6
